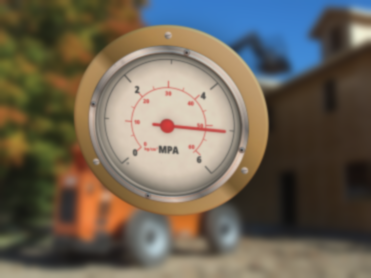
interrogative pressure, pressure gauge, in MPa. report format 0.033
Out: 5
